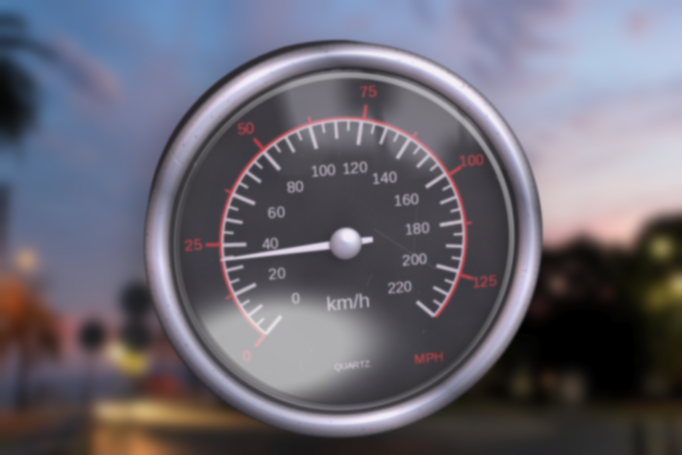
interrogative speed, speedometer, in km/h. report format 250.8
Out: 35
